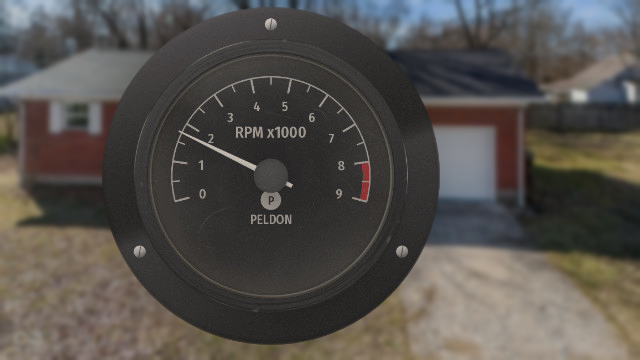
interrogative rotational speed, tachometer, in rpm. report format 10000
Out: 1750
